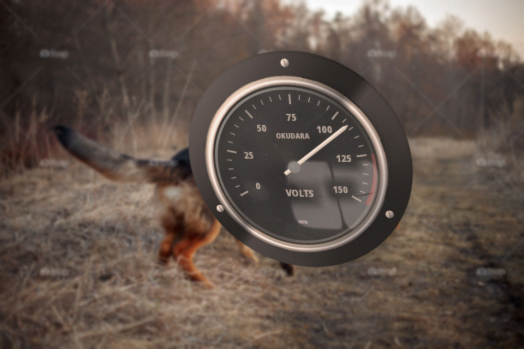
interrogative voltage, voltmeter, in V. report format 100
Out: 107.5
